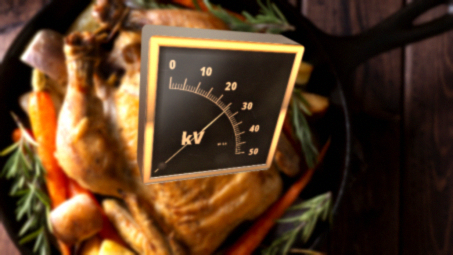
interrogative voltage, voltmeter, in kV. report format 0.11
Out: 25
